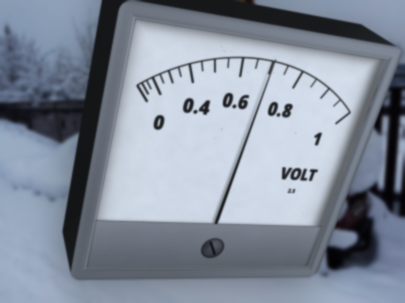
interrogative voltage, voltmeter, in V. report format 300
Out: 0.7
